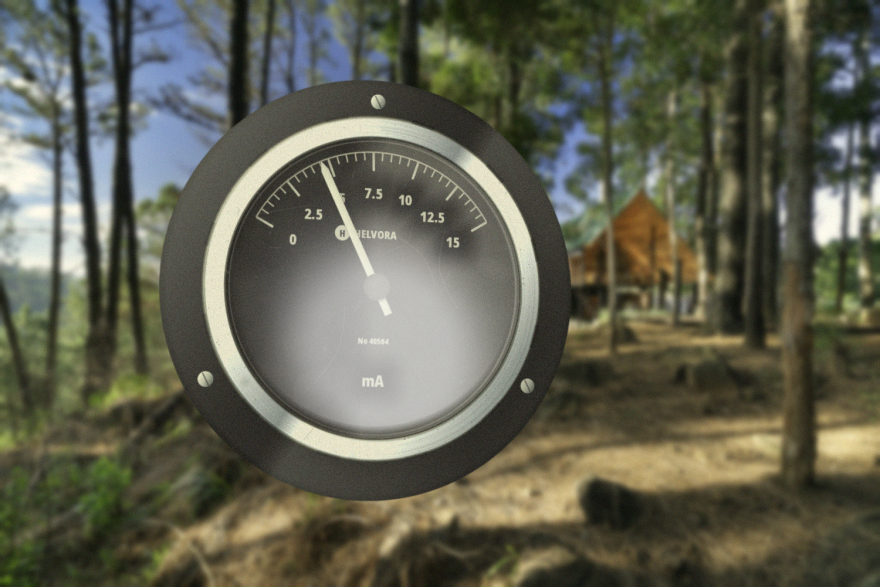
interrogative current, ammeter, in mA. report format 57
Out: 4.5
